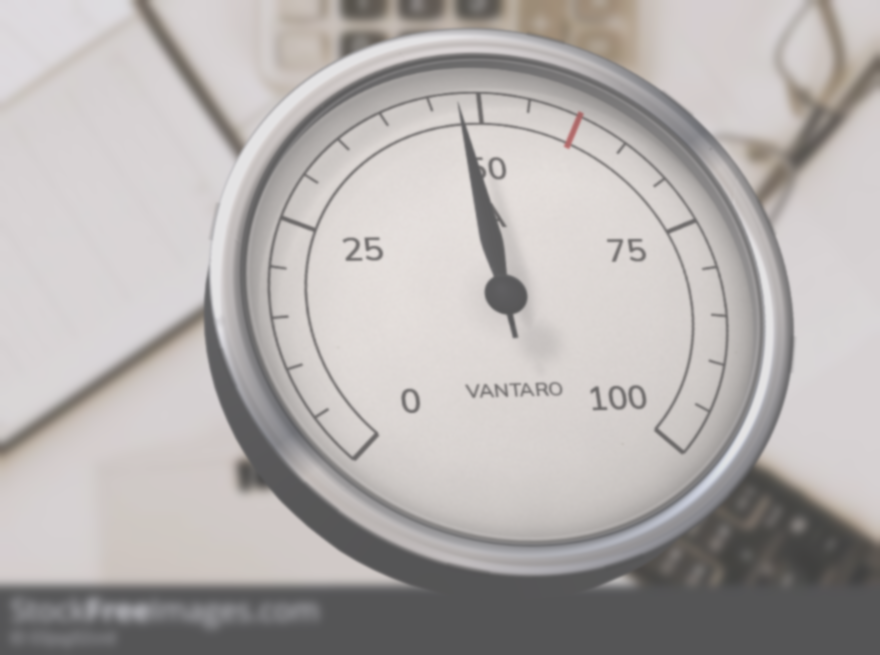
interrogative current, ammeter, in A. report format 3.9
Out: 47.5
